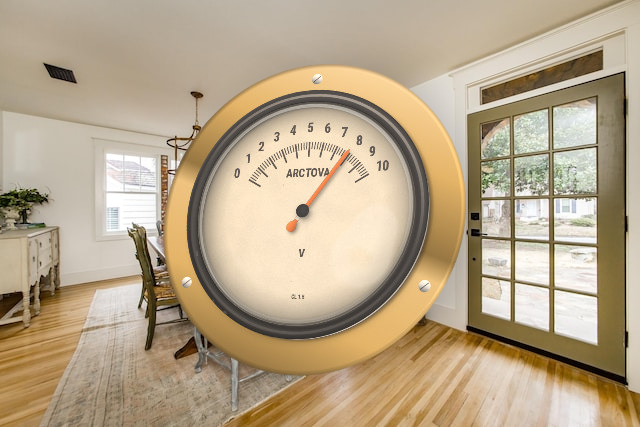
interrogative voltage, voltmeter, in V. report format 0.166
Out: 8
